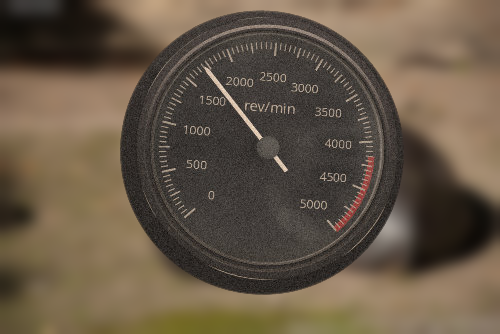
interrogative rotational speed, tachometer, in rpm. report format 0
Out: 1700
